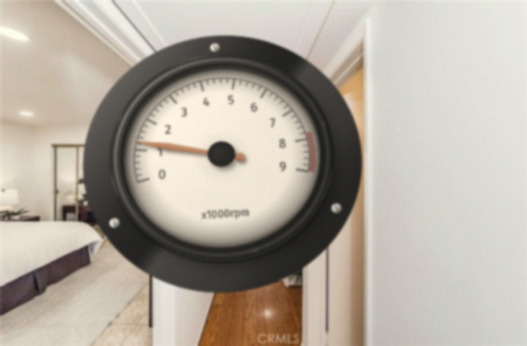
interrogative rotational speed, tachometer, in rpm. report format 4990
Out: 1200
